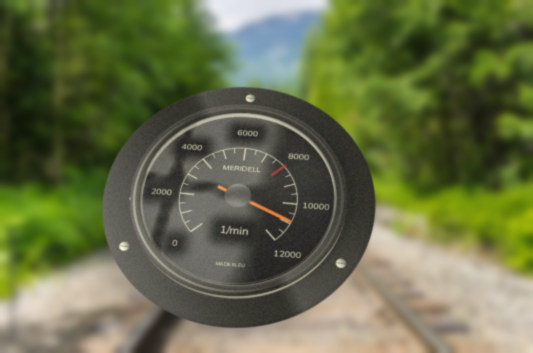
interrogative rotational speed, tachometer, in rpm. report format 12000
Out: 11000
